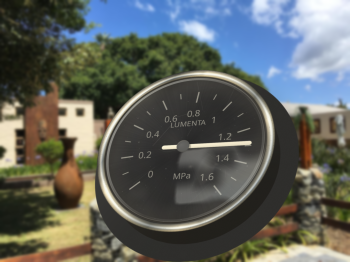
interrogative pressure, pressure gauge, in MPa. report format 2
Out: 1.3
